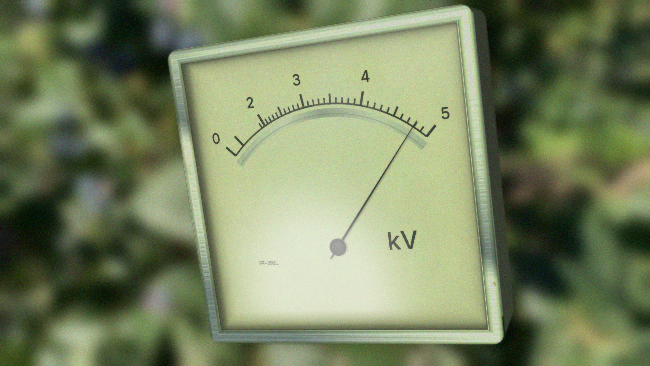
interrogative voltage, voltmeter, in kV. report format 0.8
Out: 4.8
